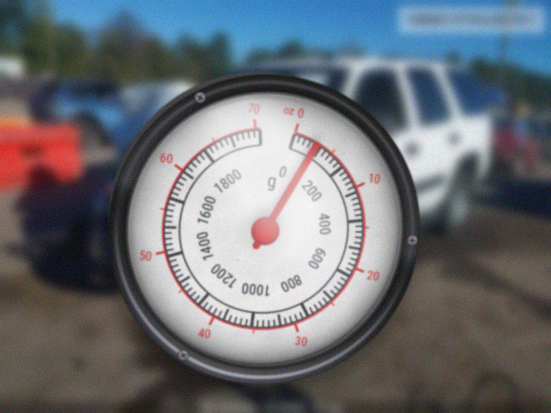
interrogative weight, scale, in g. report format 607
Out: 80
